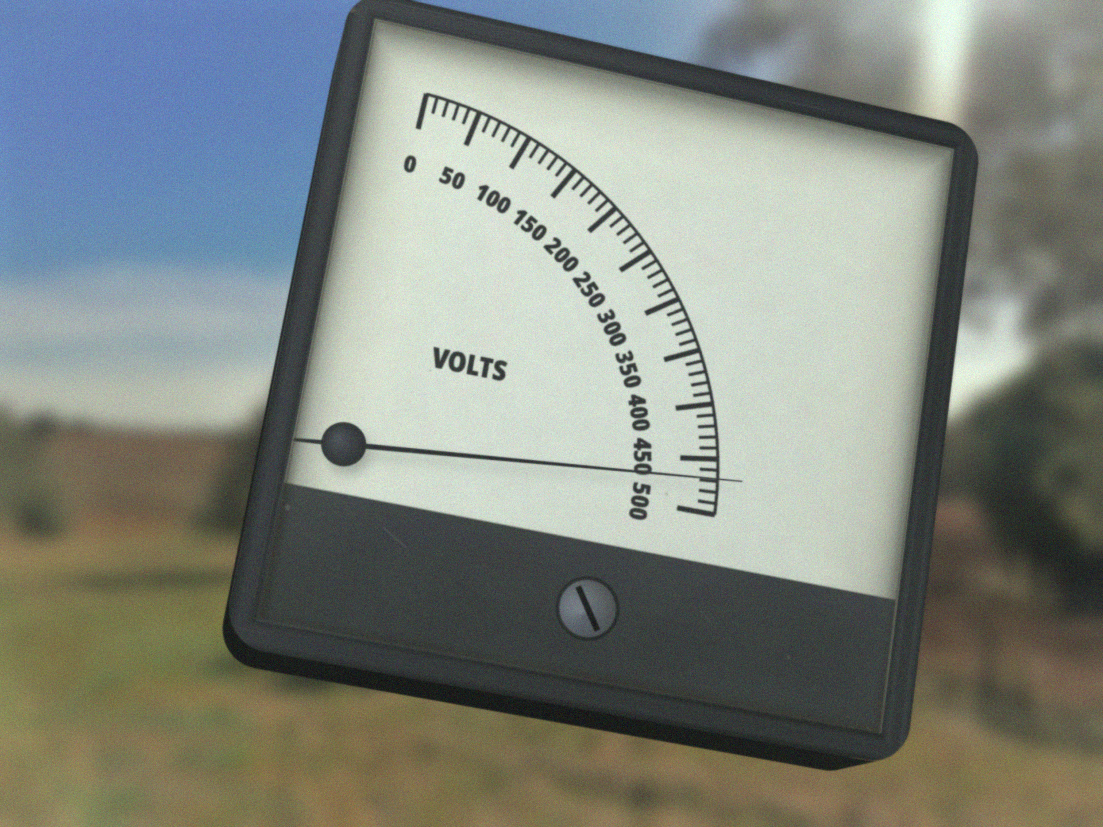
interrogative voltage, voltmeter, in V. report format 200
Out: 470
